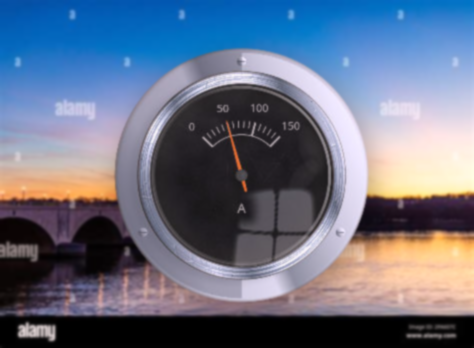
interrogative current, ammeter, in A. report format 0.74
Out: 50
